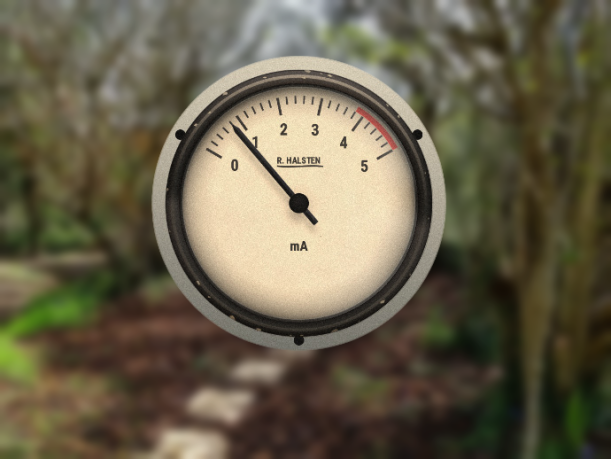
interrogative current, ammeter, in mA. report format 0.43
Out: 0.8
